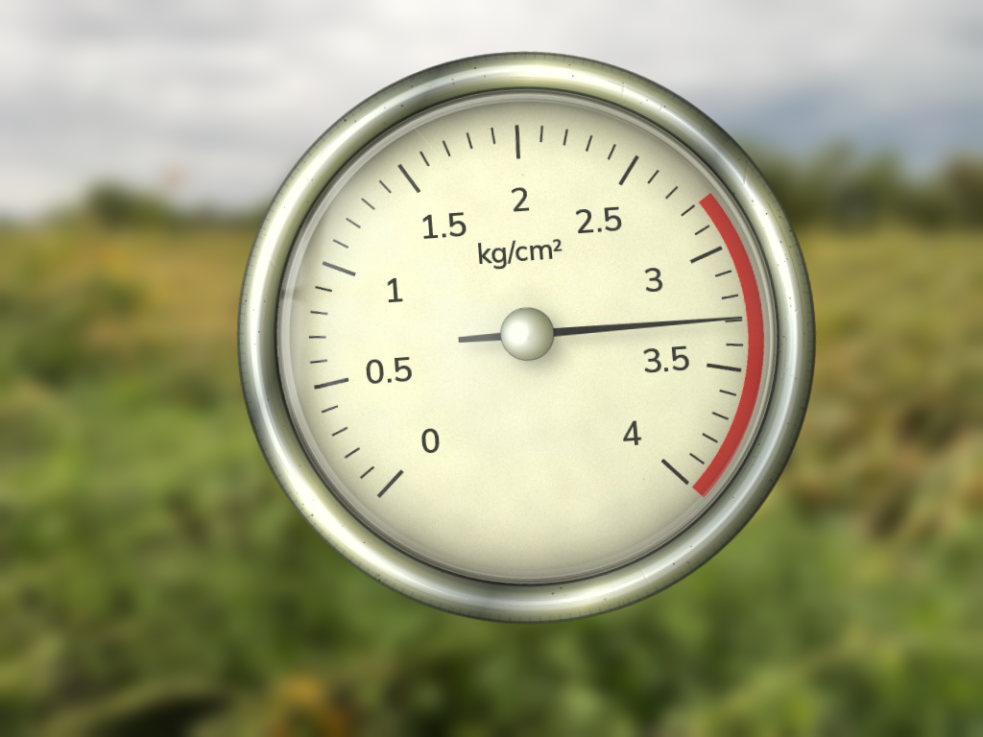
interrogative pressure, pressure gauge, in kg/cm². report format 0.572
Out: 3.3
